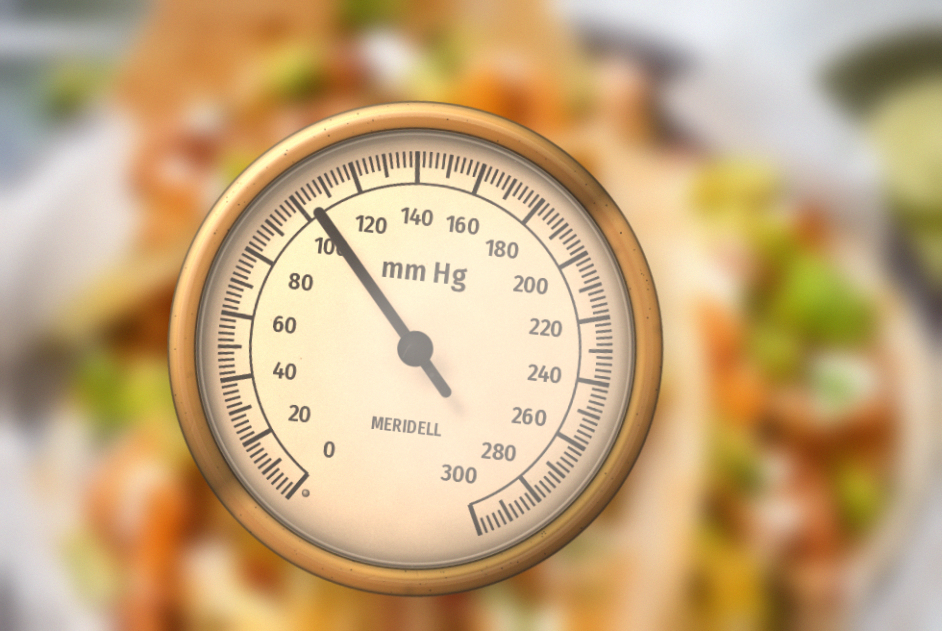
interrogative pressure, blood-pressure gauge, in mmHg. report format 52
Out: 104
